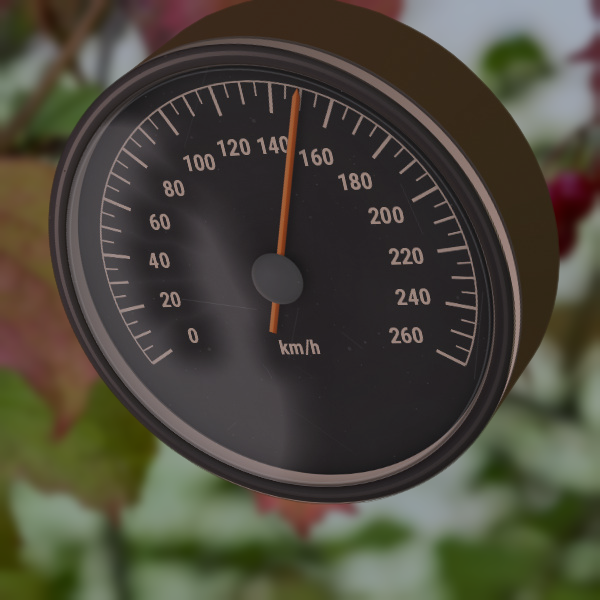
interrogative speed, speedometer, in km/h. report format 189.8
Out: 150
